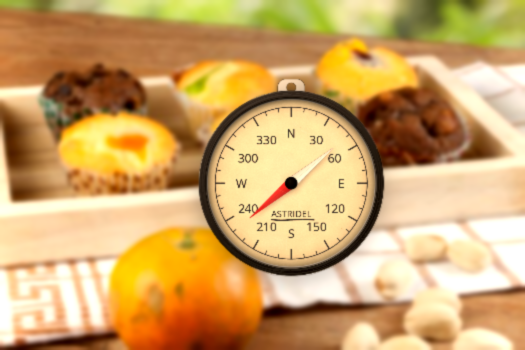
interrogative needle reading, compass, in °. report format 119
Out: 230
